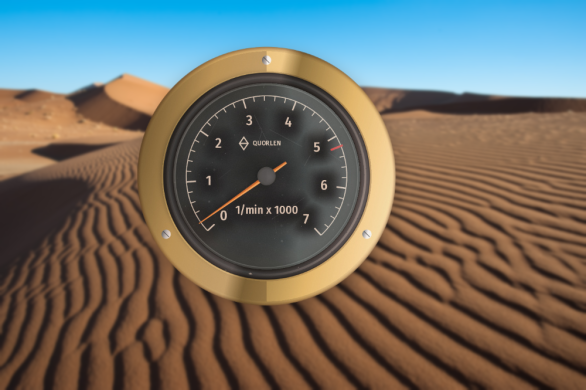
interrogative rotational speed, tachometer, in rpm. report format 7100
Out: 200
